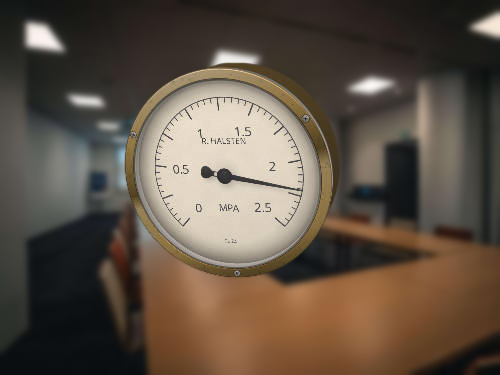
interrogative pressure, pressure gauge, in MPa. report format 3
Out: 2.2
